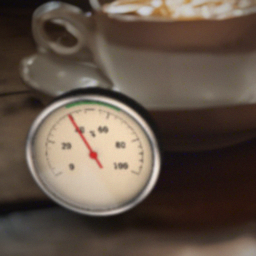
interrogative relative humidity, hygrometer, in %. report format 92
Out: 40
